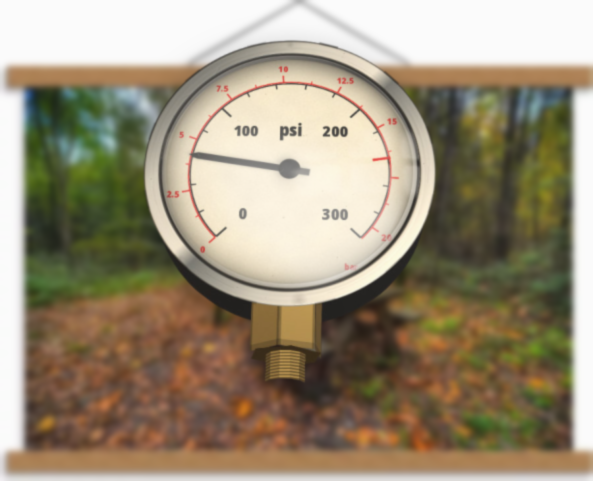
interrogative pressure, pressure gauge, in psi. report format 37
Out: 60
